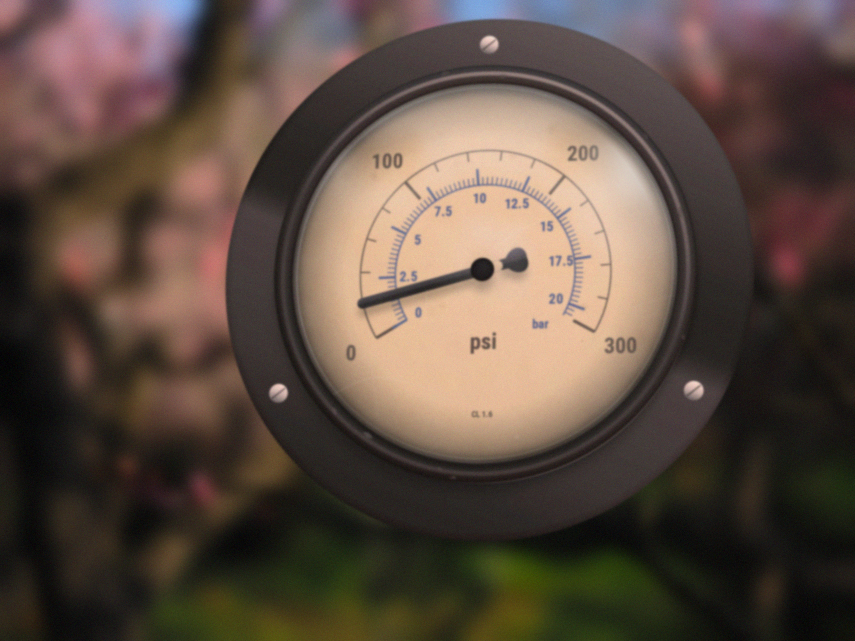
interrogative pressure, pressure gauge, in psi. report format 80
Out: 20
